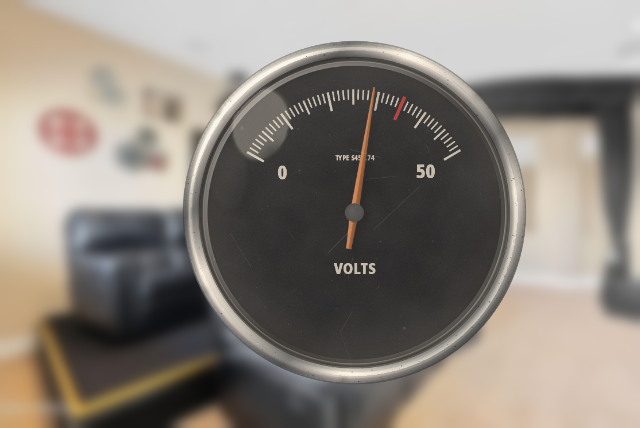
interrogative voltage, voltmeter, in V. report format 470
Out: 29
